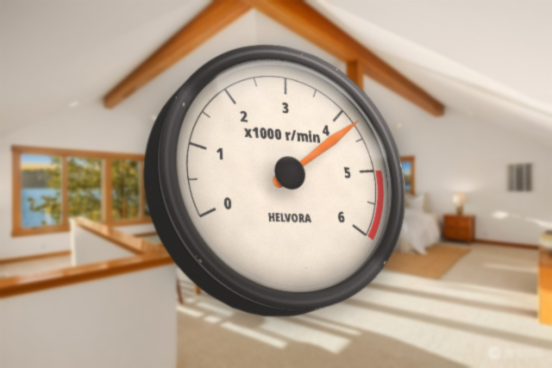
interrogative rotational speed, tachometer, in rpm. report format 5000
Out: 4250
